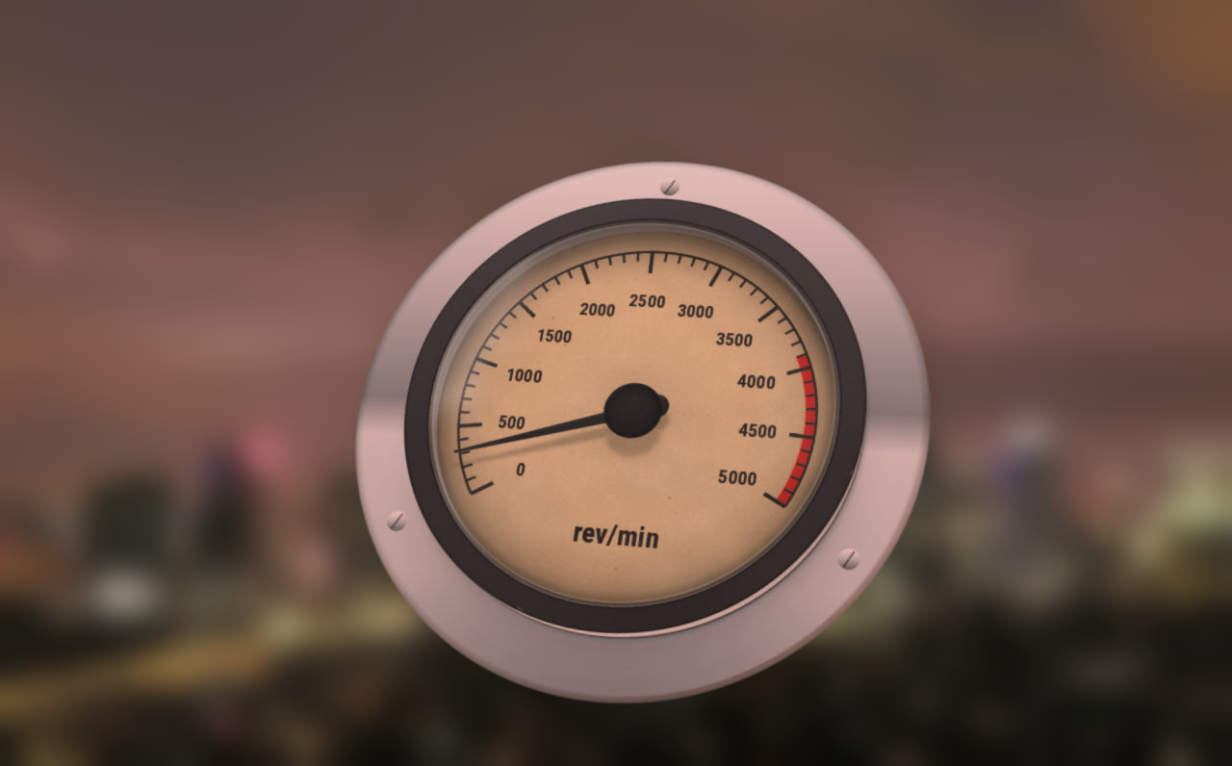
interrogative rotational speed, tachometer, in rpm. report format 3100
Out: 300
